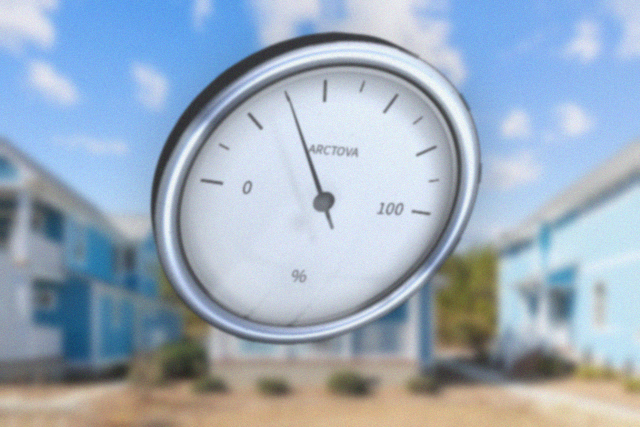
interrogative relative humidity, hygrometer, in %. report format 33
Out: 30
